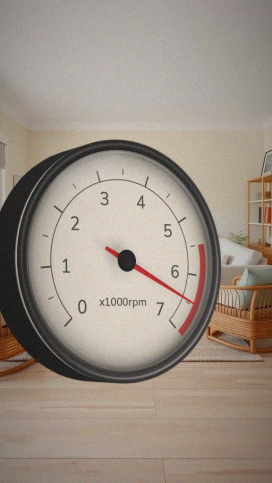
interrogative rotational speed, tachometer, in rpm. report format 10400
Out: 6500
